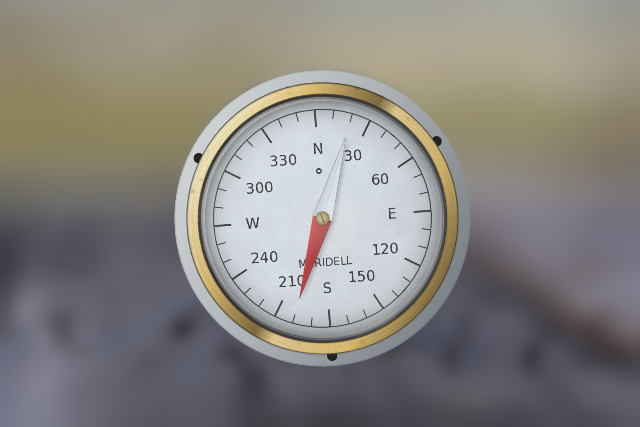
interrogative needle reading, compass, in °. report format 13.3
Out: 200
